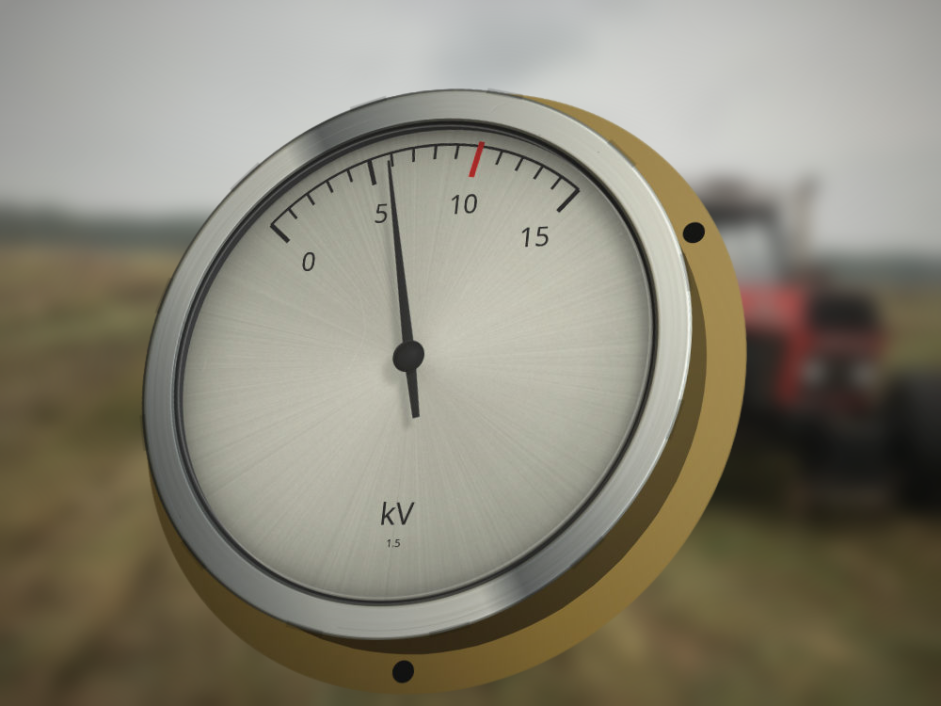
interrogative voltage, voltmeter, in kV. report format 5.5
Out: 6
